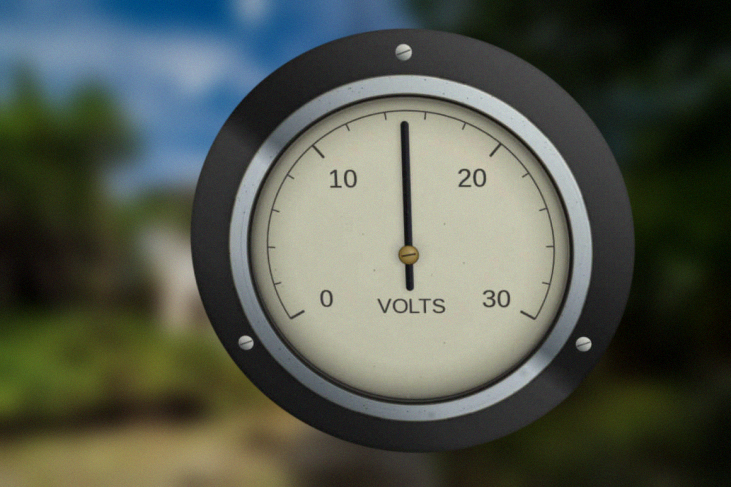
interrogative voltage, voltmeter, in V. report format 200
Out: 15
